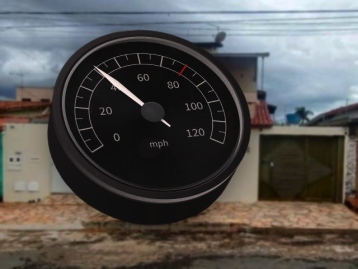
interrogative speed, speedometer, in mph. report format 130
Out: 40
